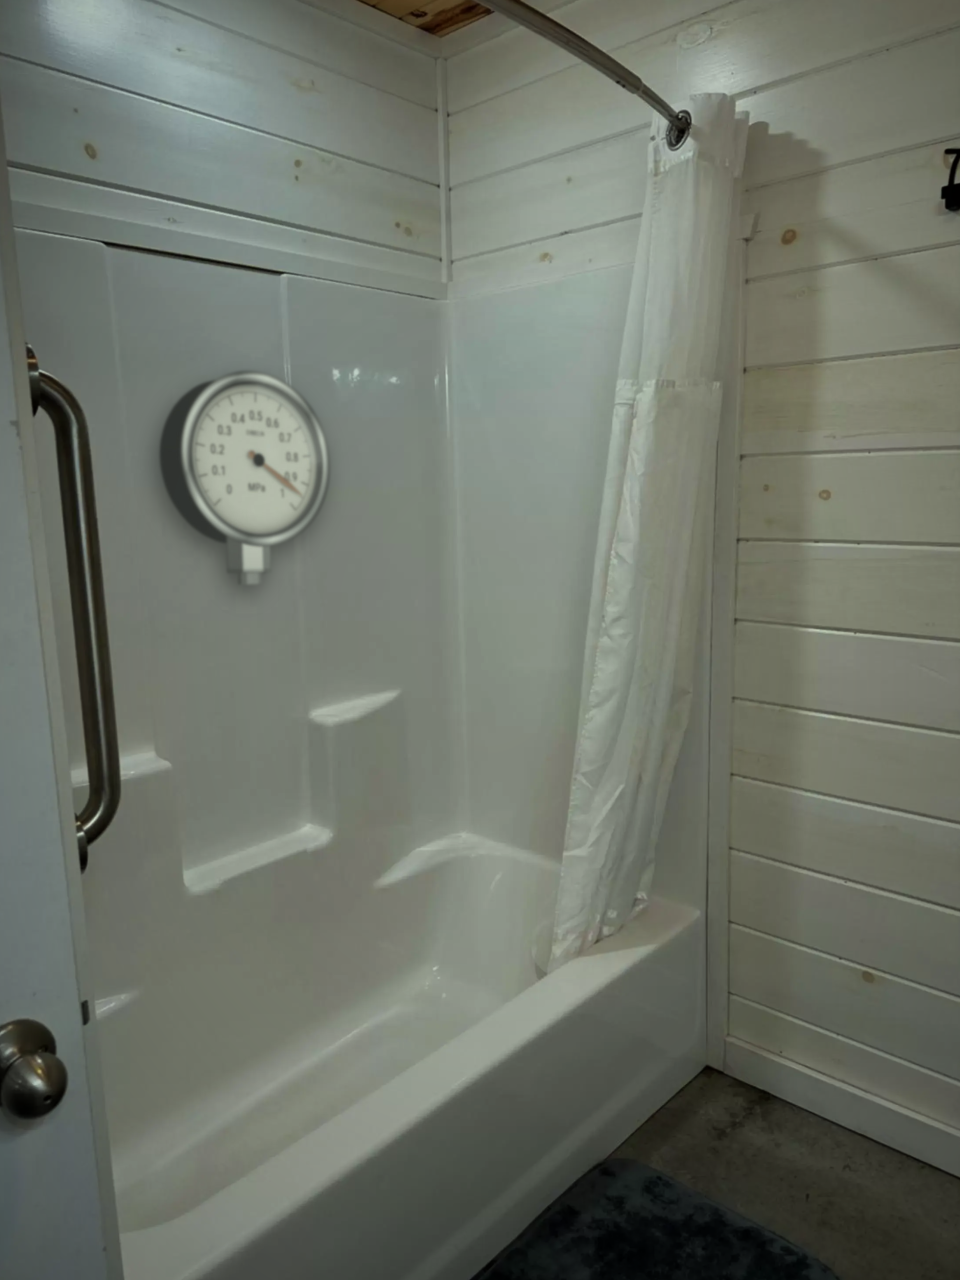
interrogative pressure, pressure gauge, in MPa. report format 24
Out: 0.95
